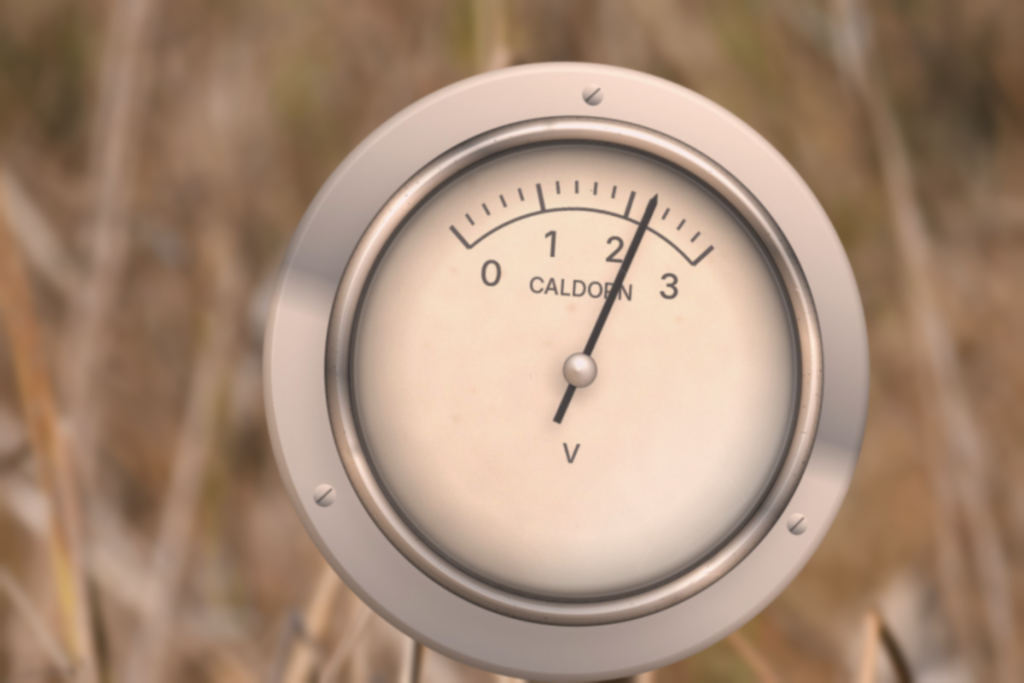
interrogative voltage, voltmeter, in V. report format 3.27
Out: 2.2
